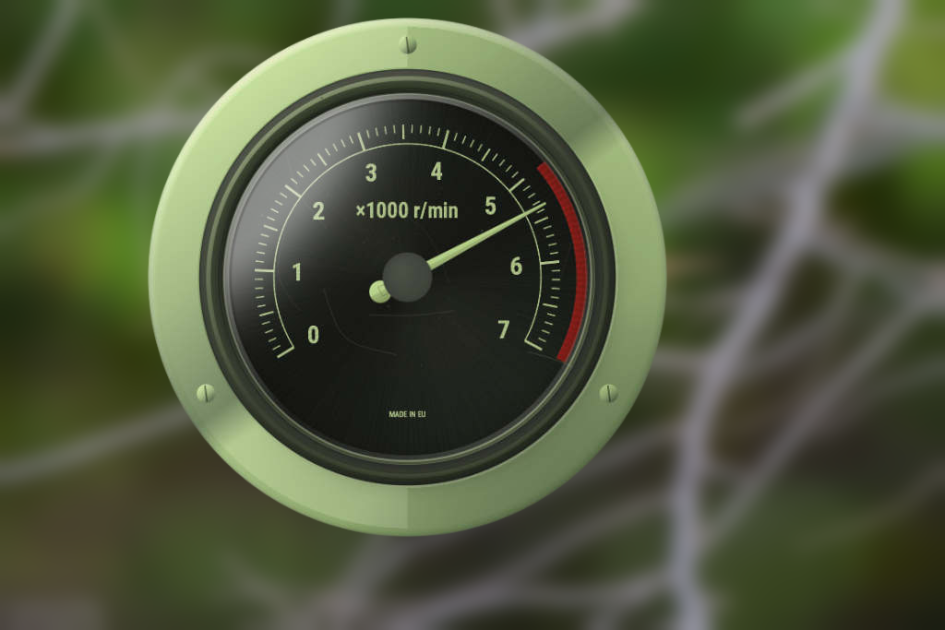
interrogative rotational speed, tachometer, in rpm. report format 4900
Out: 5350
